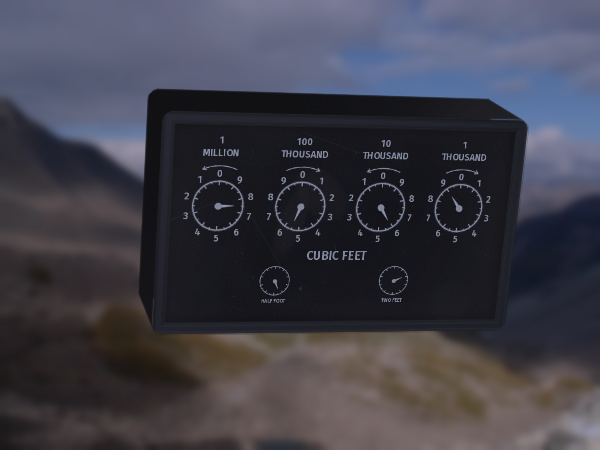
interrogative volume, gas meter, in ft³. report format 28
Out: 755900
